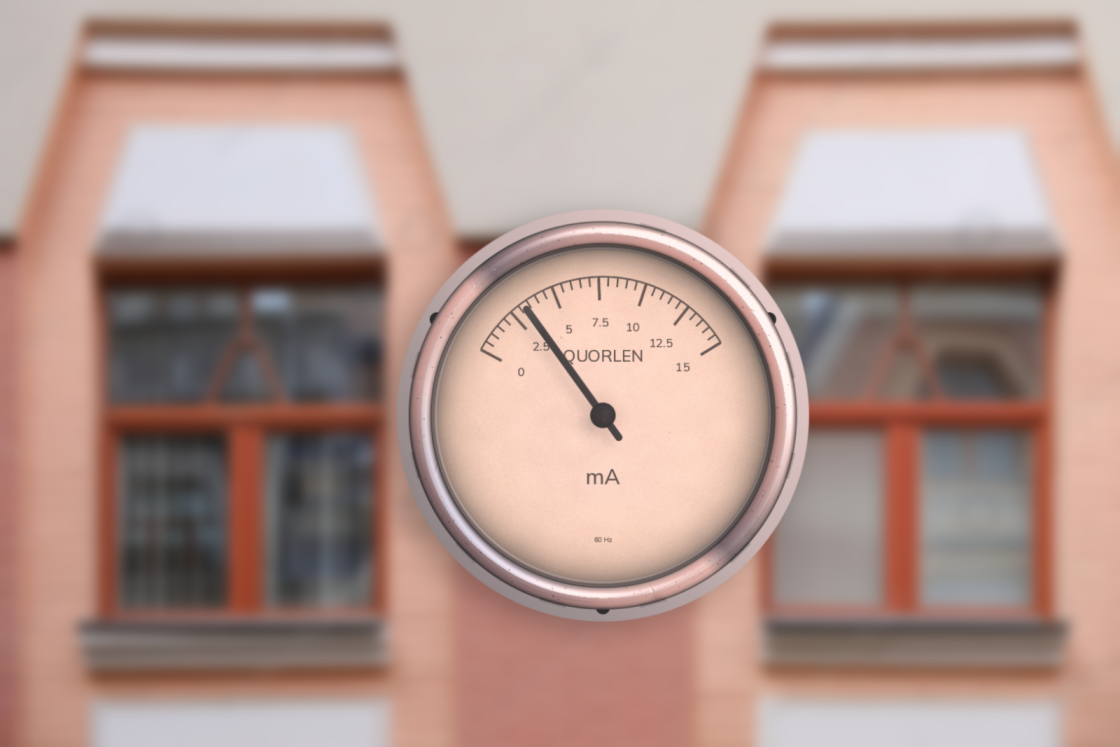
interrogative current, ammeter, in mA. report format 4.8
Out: 3.25
